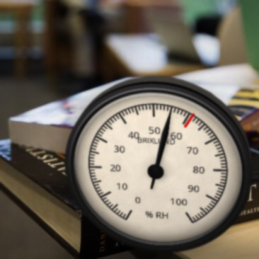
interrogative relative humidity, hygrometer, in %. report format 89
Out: 55
